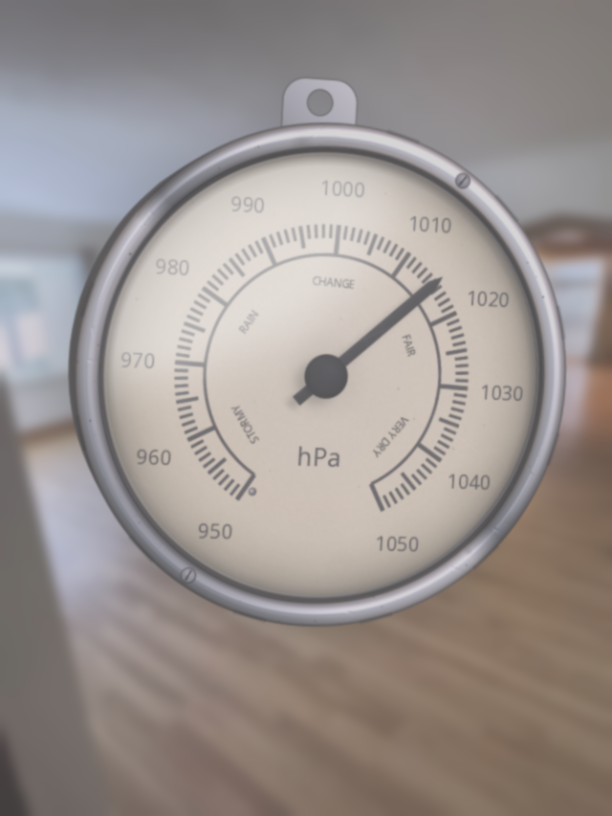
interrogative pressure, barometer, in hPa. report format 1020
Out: 1015
